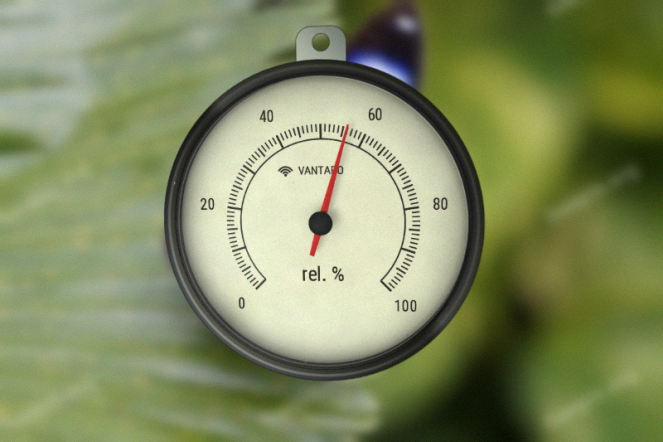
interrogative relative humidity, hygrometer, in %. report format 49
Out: 56
